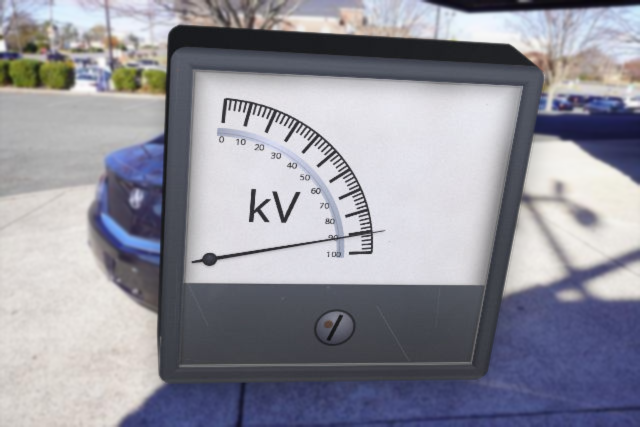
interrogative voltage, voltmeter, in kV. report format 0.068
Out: 90
